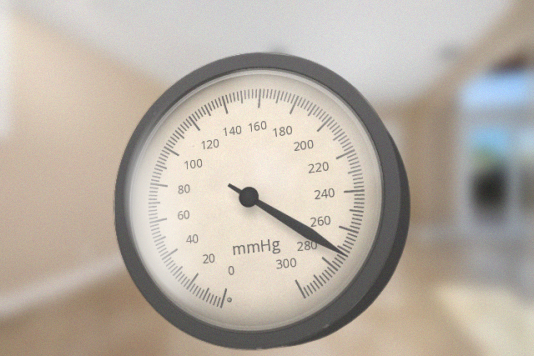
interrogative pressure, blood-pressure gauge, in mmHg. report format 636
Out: 272
